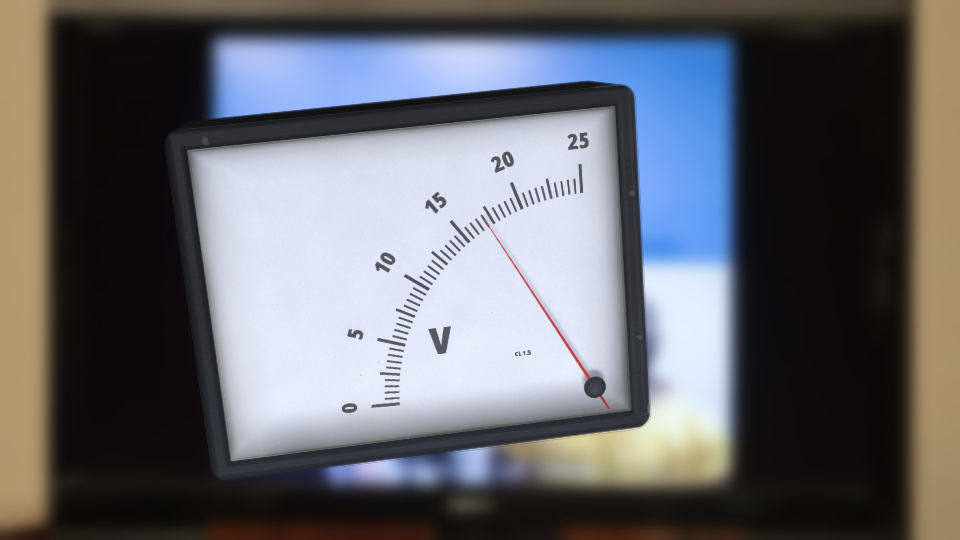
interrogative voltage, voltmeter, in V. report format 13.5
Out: 17
